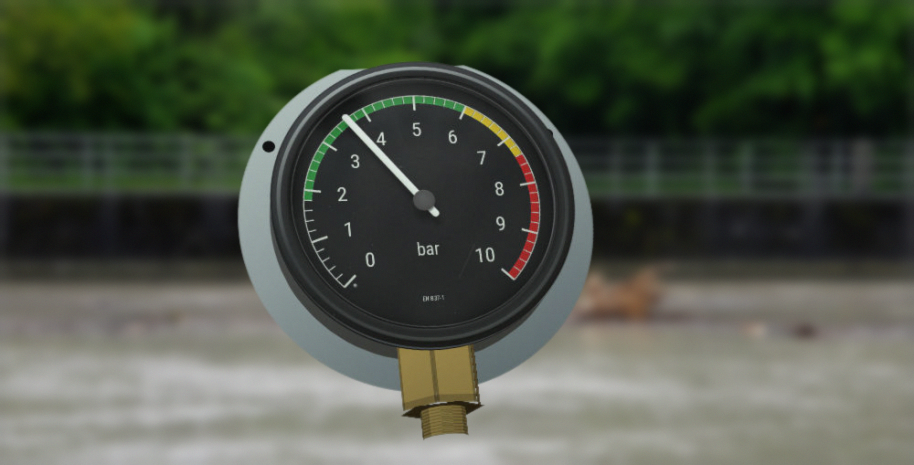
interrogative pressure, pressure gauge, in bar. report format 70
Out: 3.6
